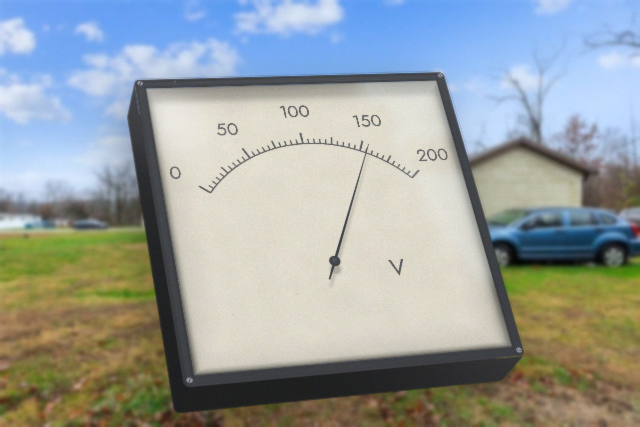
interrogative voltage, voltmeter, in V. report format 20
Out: 155
